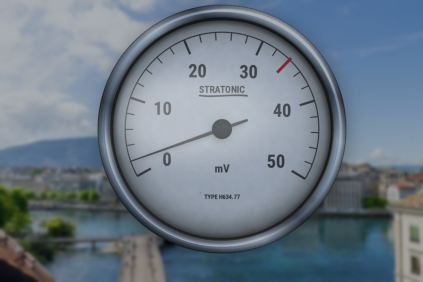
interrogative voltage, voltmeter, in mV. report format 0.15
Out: 2
